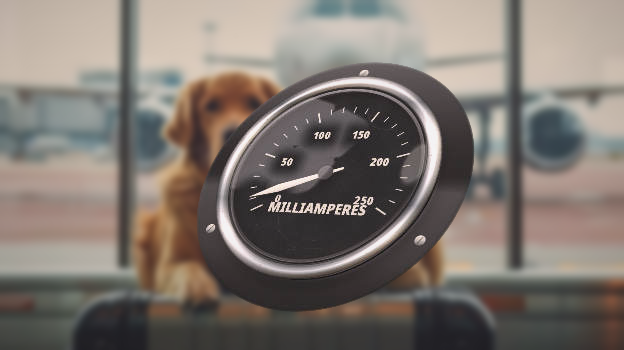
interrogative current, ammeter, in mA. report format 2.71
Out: 10
